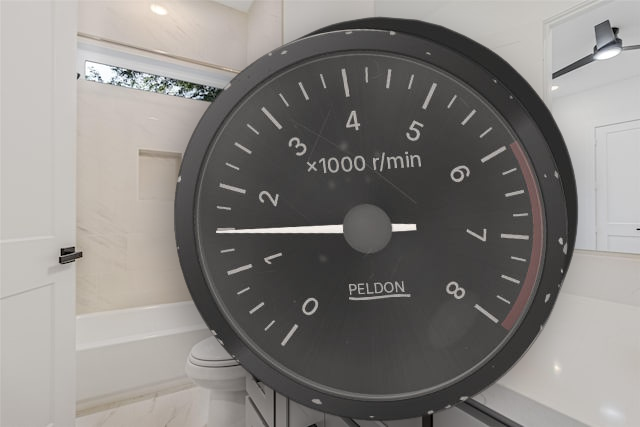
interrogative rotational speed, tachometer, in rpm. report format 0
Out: 1500
